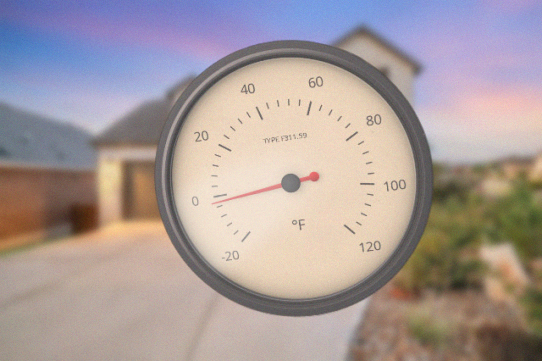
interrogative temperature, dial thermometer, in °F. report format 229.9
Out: -2
